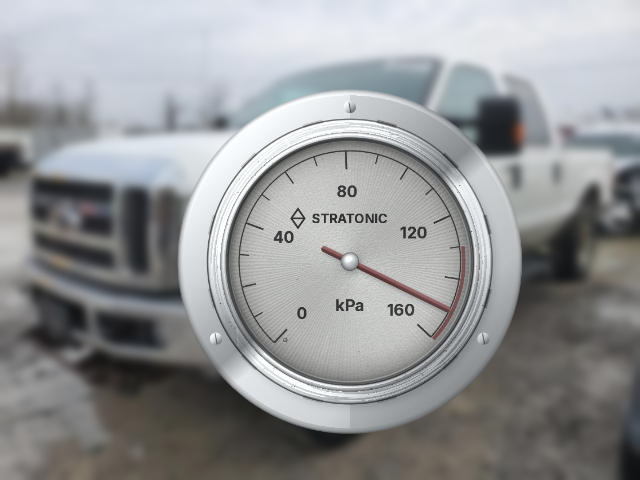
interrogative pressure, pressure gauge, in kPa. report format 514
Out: 150
